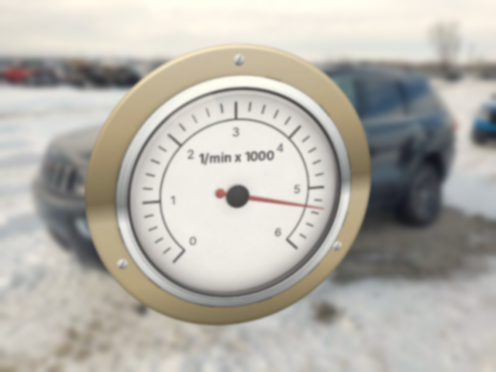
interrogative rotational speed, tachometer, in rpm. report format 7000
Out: 5300
